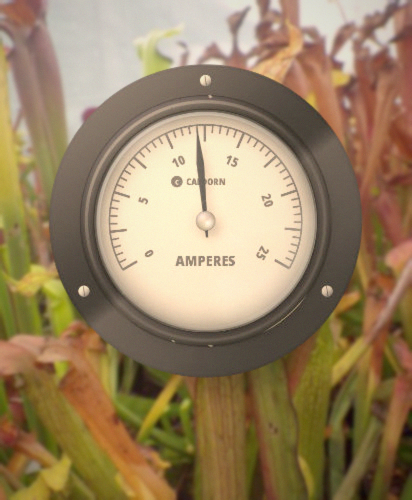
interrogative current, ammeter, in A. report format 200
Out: 12
